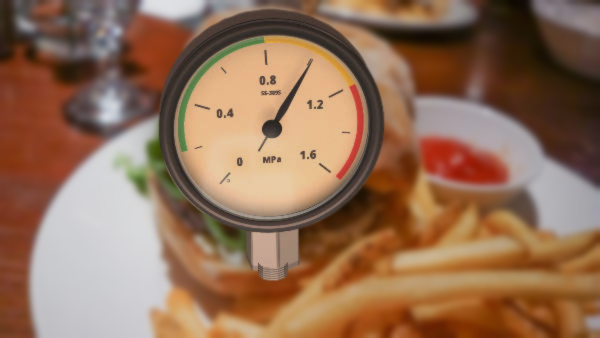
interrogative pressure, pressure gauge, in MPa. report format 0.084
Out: 1
